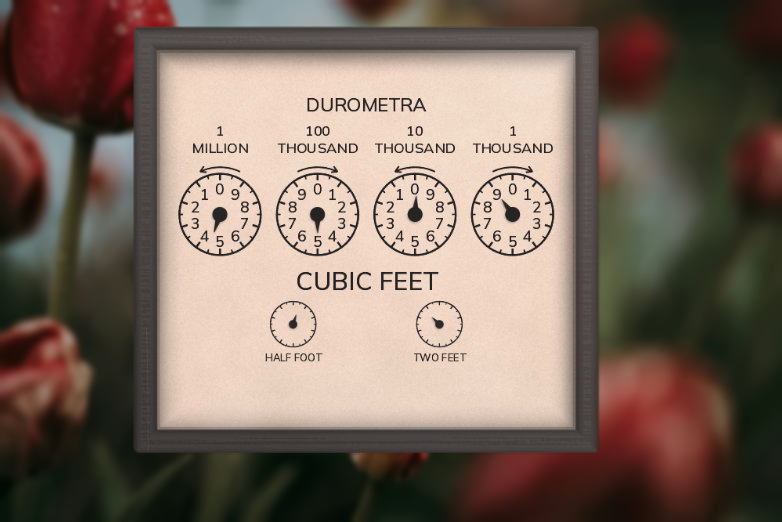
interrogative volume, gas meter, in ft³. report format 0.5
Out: 449900
